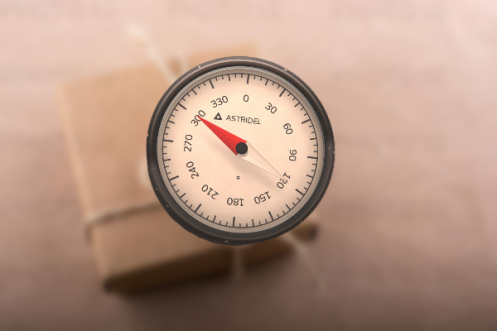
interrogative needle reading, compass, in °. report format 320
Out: 300
